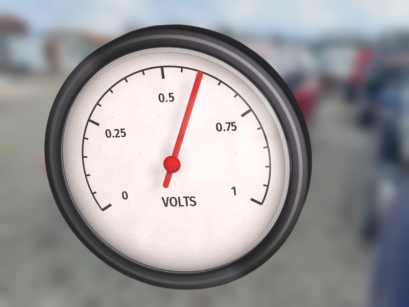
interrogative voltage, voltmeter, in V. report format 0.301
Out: 0.6
